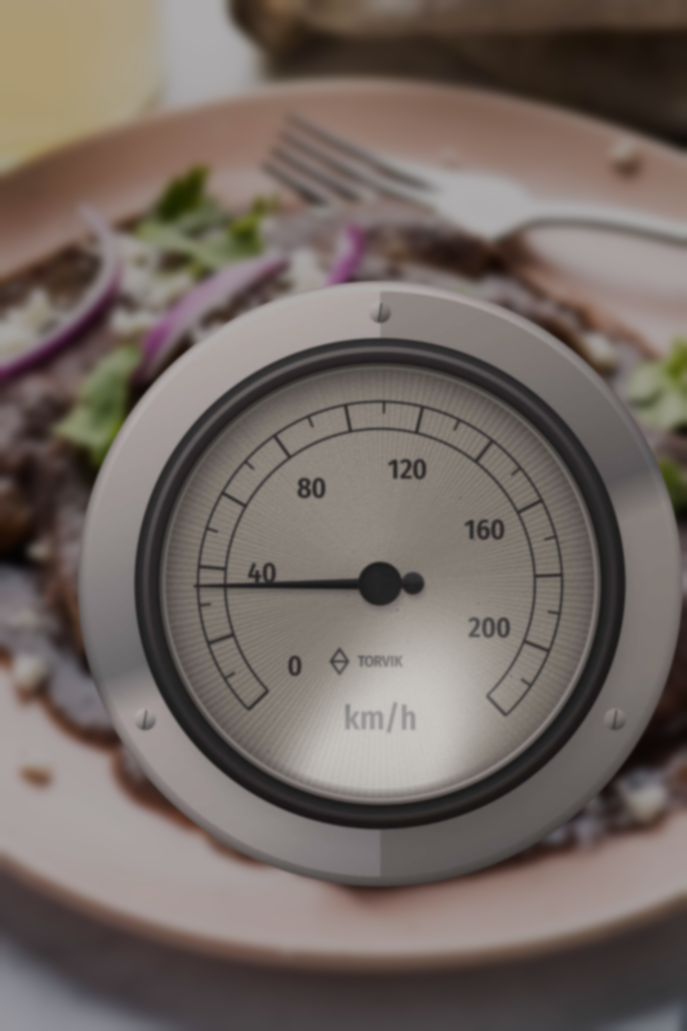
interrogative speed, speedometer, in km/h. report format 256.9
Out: 35
